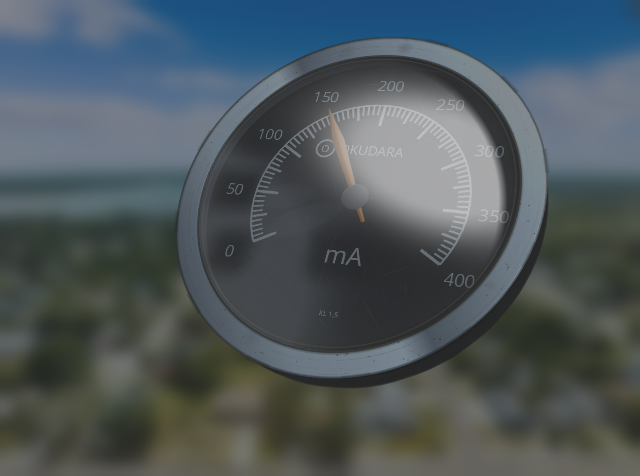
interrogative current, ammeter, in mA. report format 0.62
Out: 150
